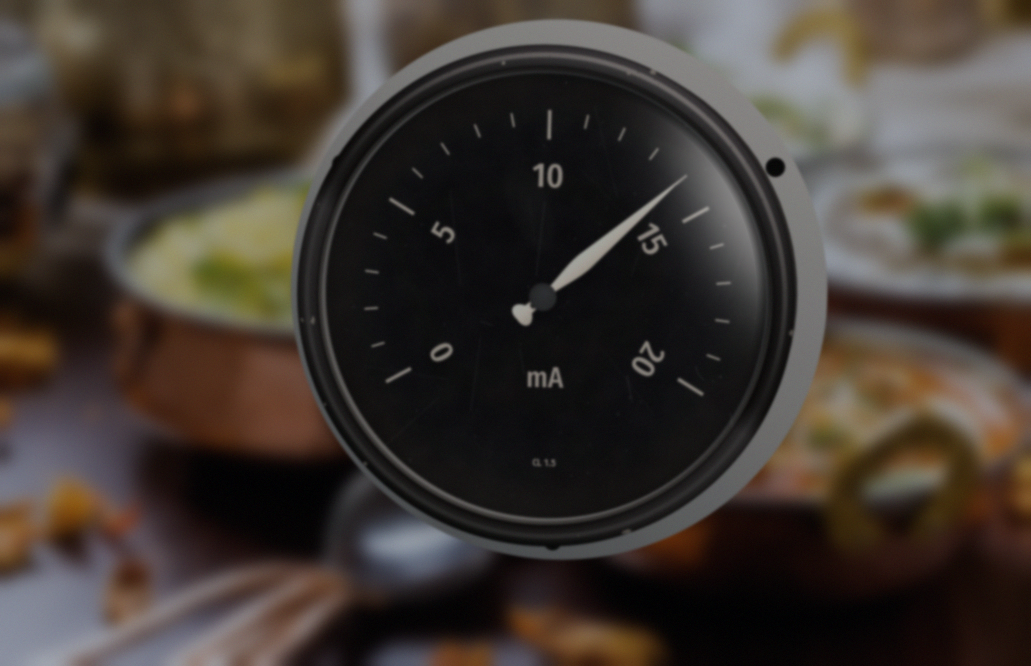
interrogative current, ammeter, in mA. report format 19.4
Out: 14
